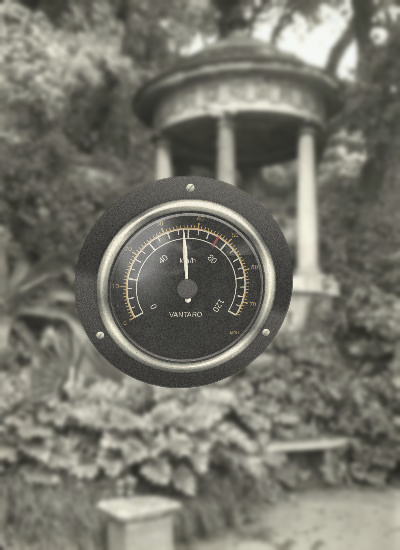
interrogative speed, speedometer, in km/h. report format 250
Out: 57.5
